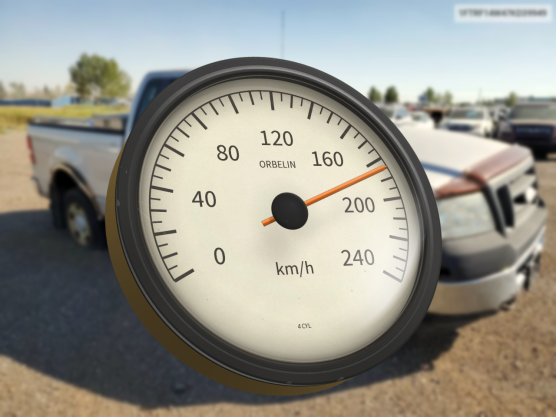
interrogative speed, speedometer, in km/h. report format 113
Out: 185
